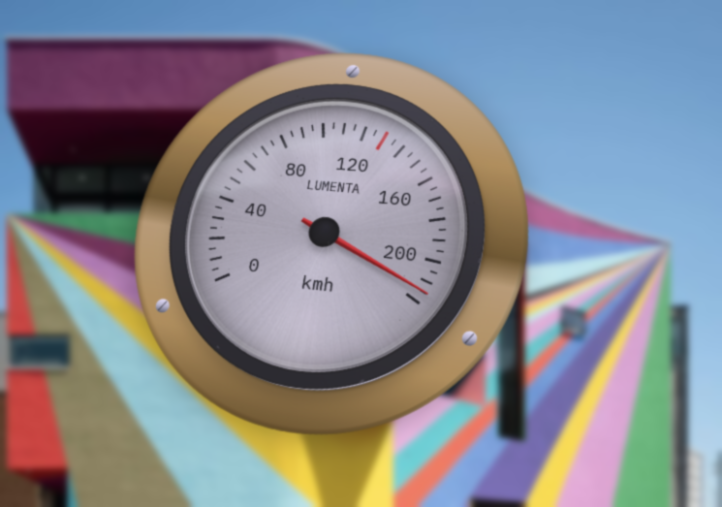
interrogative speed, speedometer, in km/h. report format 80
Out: 215
